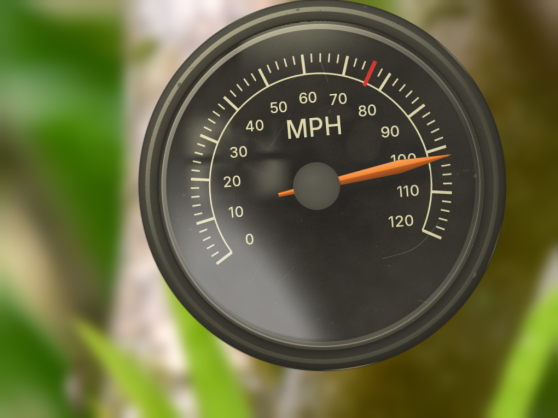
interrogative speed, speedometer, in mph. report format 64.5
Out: 102
